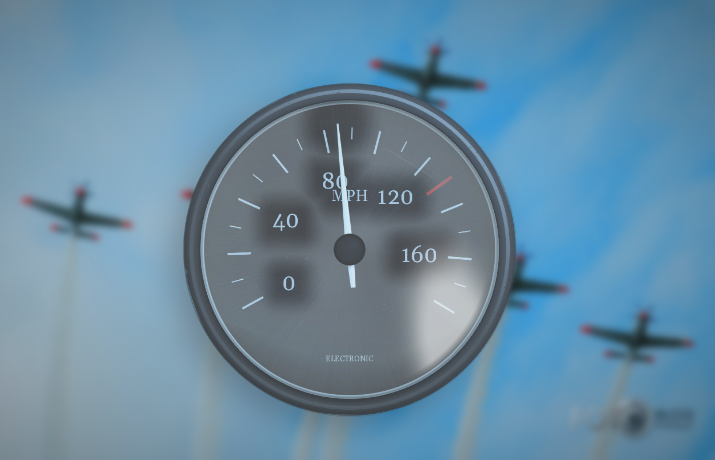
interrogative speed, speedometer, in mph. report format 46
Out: 85
